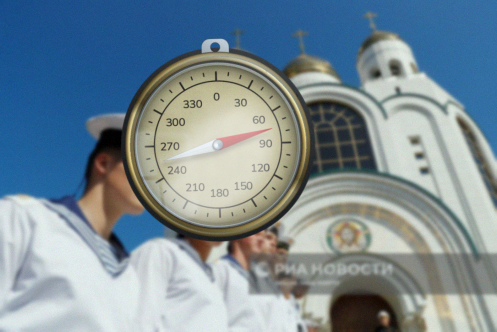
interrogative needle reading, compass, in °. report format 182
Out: 75
